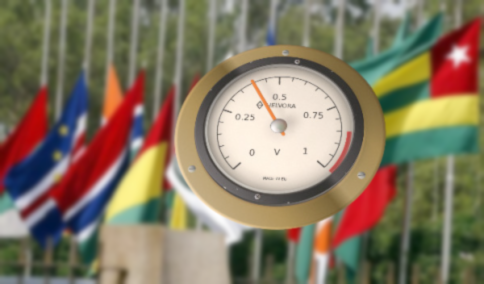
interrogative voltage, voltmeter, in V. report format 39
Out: 0.4
